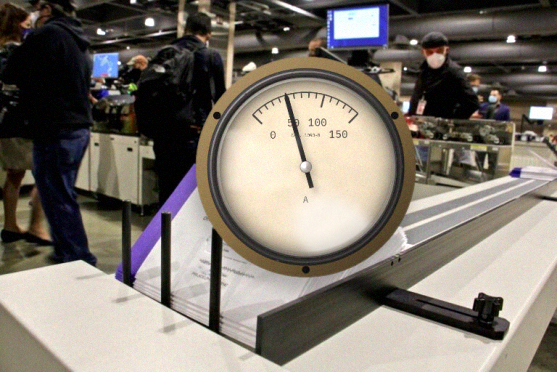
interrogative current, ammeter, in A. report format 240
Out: 50
